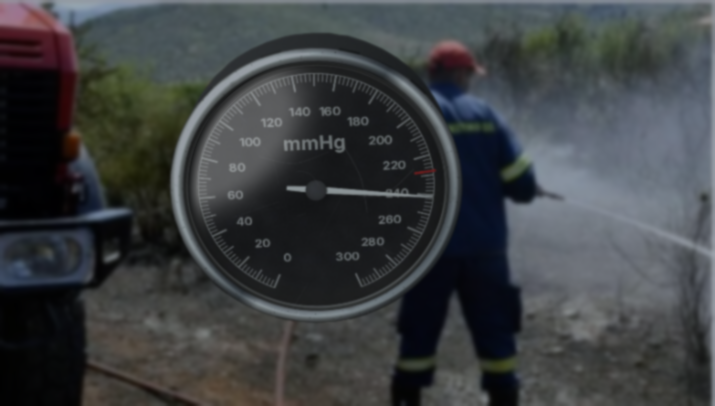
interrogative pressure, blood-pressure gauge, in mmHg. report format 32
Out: 240
